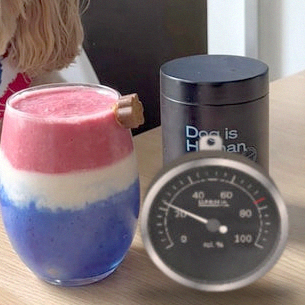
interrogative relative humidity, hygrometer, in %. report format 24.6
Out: 24
